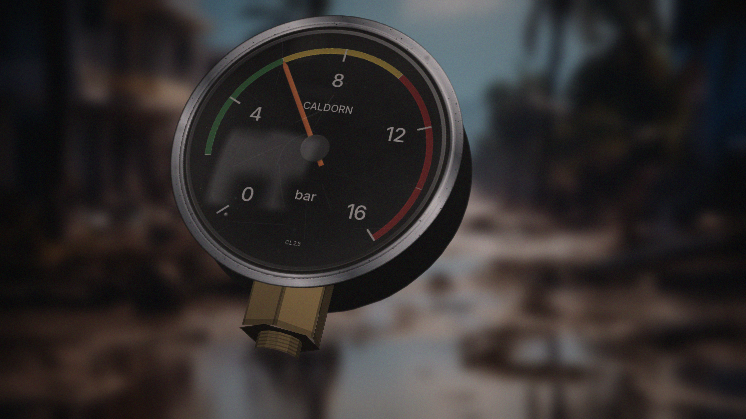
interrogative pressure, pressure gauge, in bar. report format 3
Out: 6
